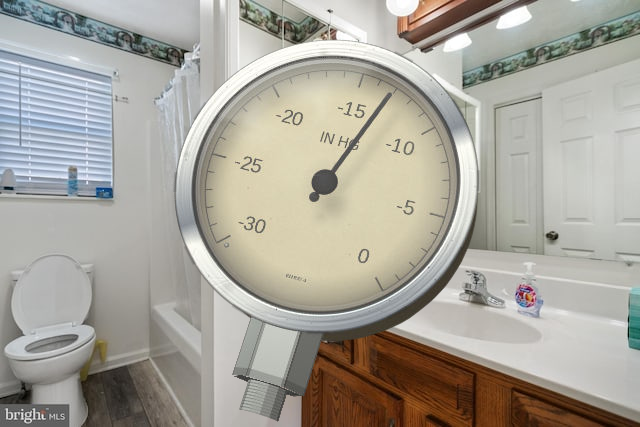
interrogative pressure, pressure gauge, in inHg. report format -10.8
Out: -13
